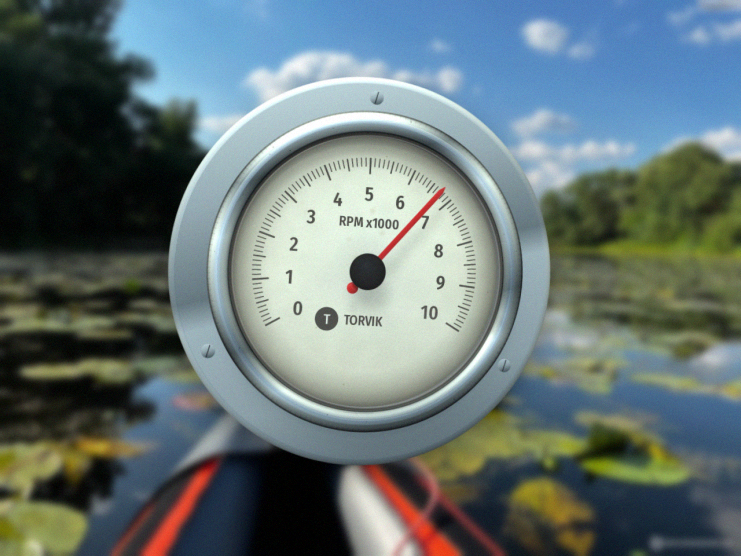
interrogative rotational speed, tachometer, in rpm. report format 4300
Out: 6700
